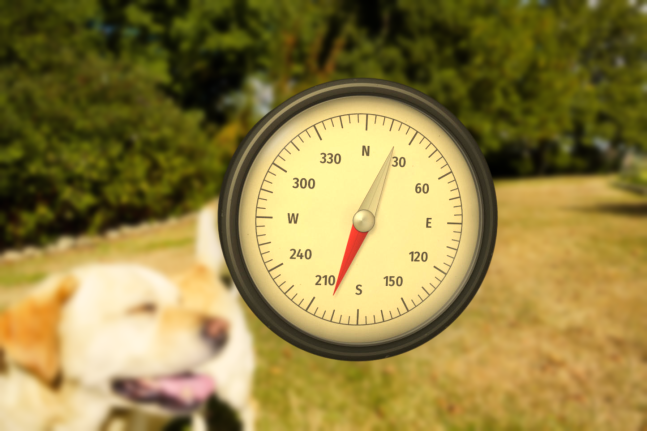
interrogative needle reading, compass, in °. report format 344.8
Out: 200
